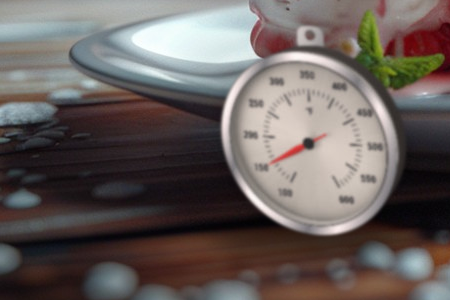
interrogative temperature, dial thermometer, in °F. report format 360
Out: 150
